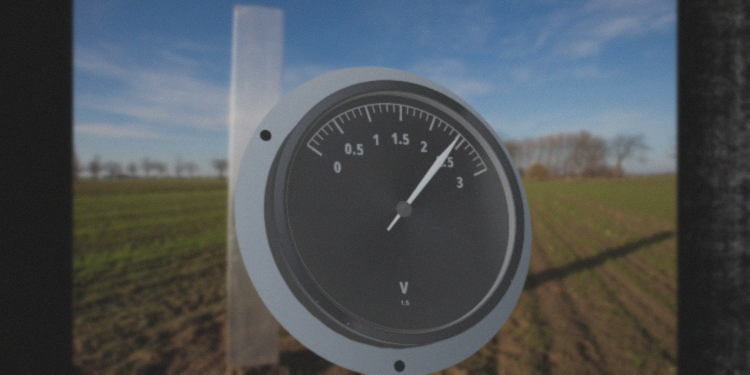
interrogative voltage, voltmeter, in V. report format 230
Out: 2.4
